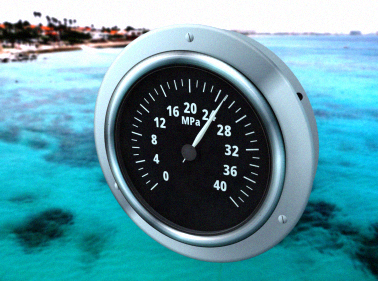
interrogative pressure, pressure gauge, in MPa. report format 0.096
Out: 25
